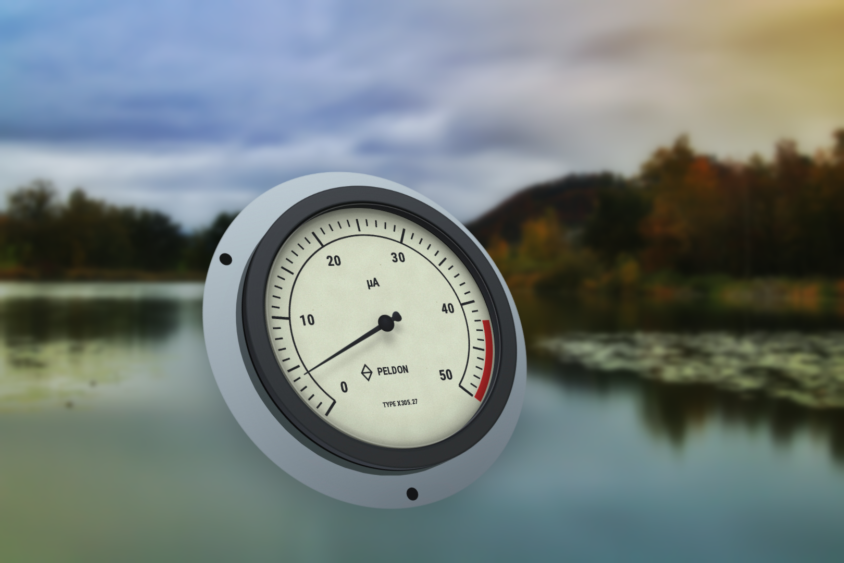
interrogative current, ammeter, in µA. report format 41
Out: 4
